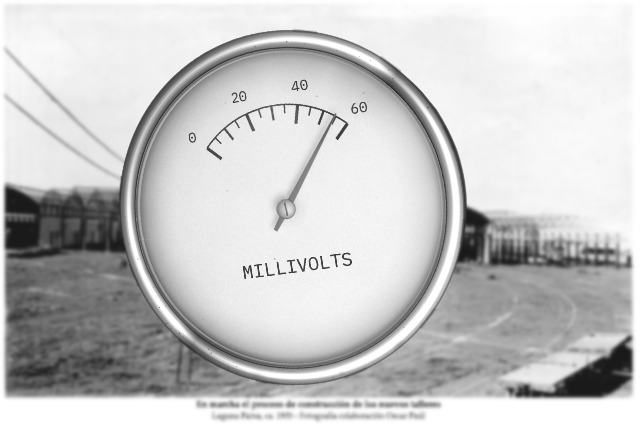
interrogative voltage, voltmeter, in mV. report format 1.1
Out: 55
